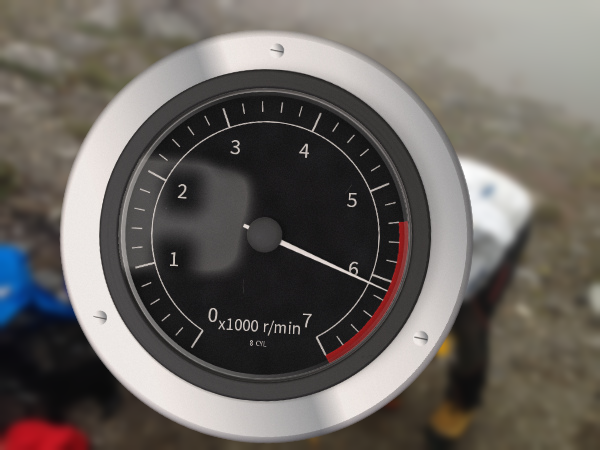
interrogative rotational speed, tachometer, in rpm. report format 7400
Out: 6100
